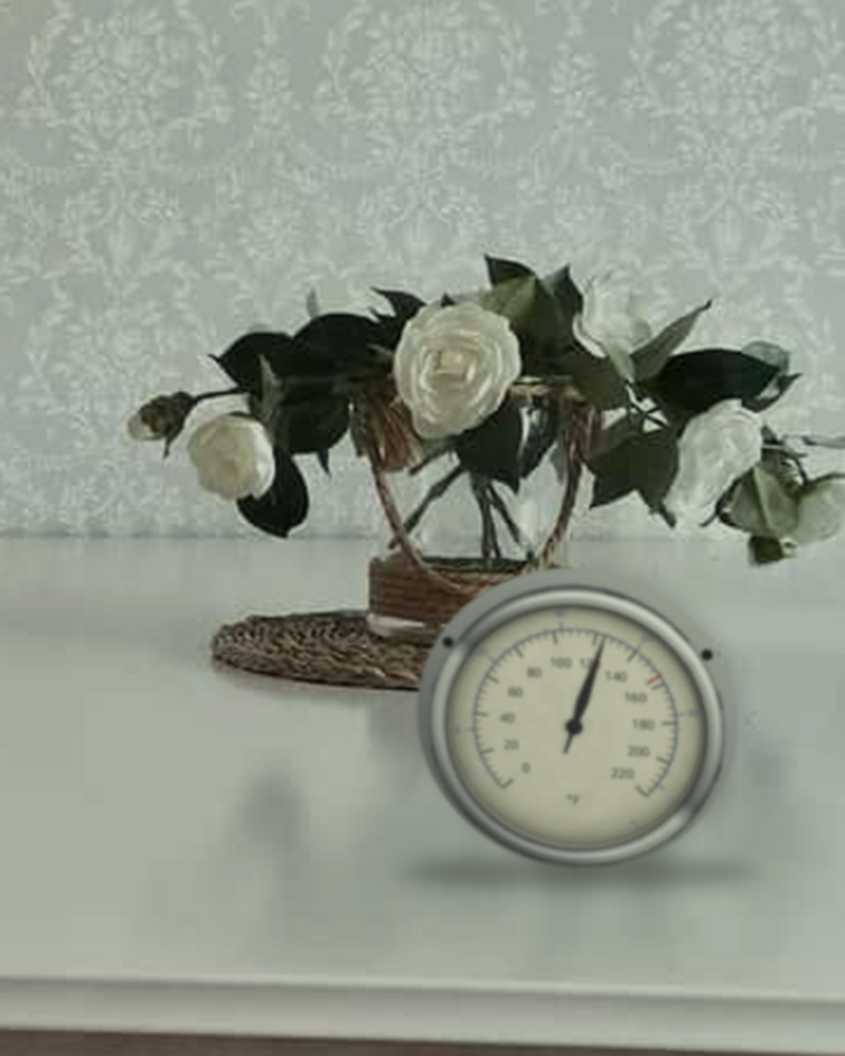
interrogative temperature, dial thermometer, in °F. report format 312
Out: 124
